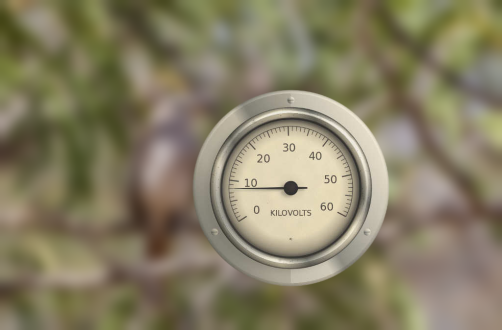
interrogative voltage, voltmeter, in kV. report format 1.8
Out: 8
